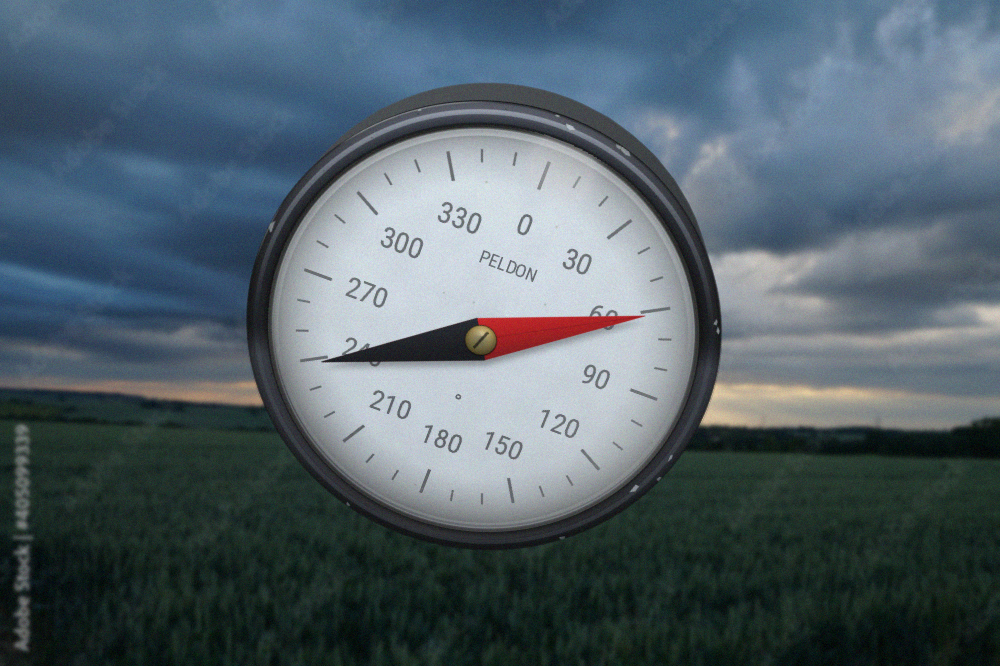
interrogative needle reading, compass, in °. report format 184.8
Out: 60
